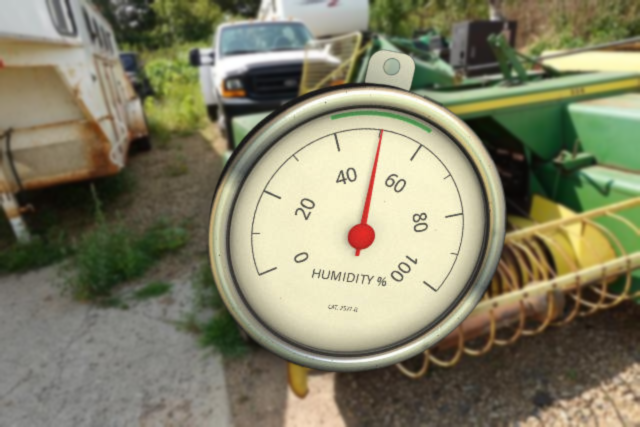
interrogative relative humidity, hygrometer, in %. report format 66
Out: 50
